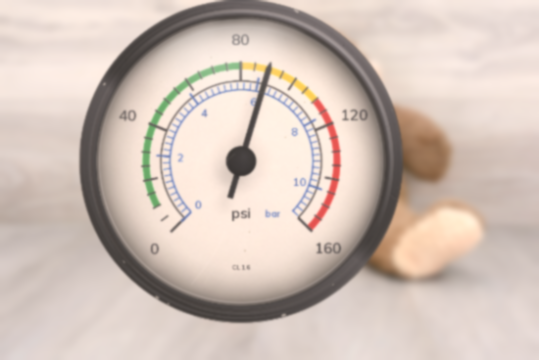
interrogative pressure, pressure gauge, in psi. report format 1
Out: 90
